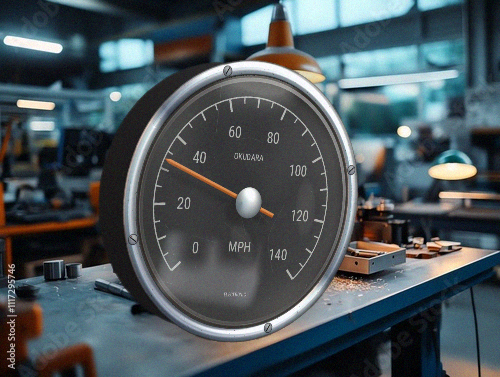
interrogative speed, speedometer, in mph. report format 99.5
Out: 32.5
